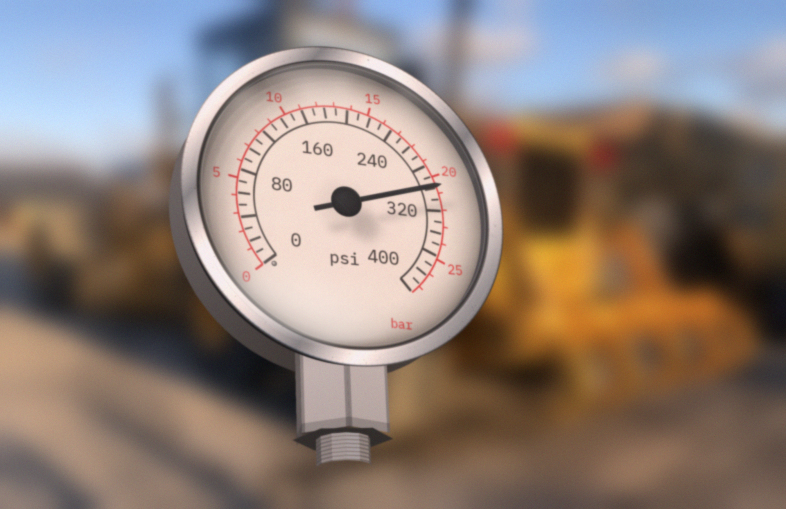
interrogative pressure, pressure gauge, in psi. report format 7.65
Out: 300
